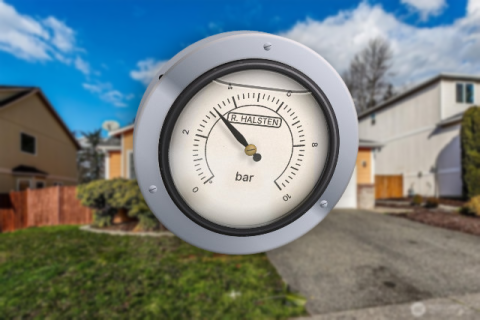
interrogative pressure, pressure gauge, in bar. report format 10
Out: 3.2
